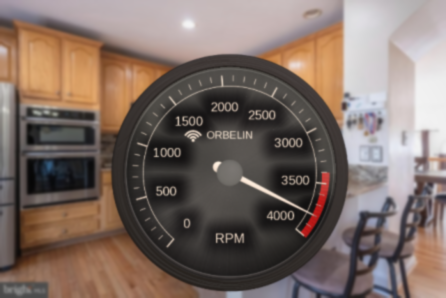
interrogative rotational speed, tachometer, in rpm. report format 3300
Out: 3800
